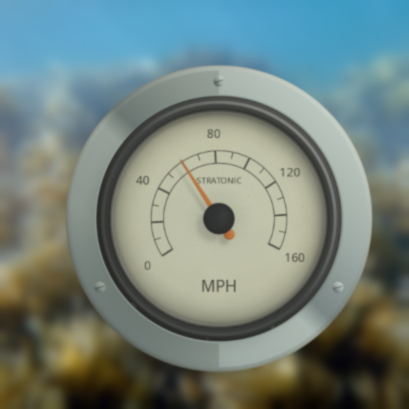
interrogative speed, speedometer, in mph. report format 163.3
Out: 60
